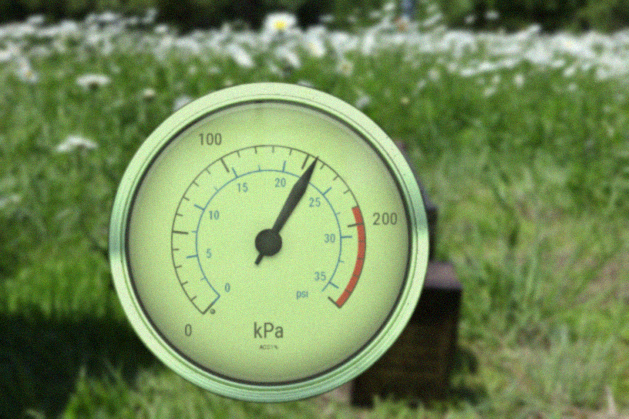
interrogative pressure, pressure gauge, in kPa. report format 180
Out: 155
